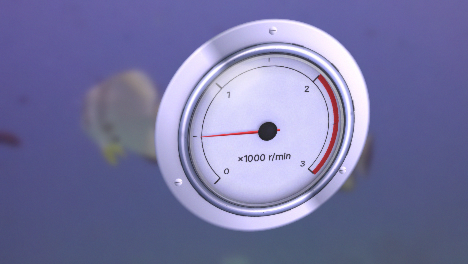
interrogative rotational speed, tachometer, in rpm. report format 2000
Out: 500
